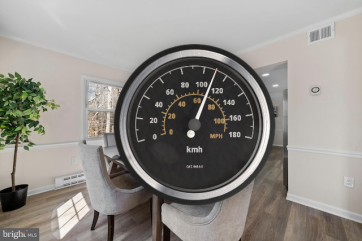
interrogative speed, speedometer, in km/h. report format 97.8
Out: 110
